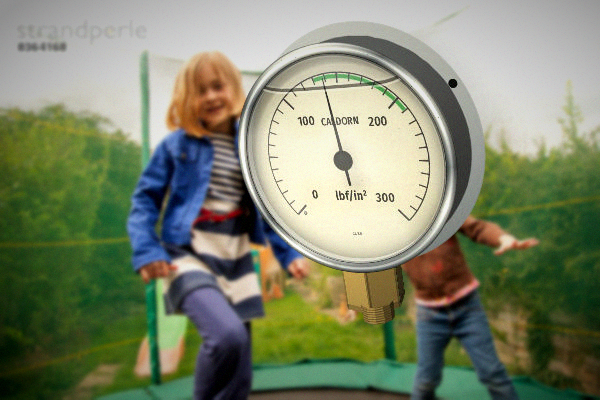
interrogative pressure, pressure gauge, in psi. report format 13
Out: 140
